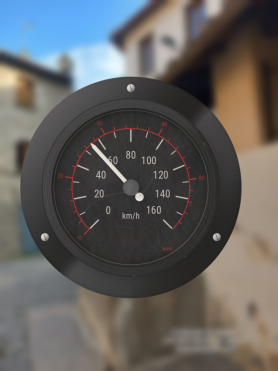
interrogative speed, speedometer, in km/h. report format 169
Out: 55
